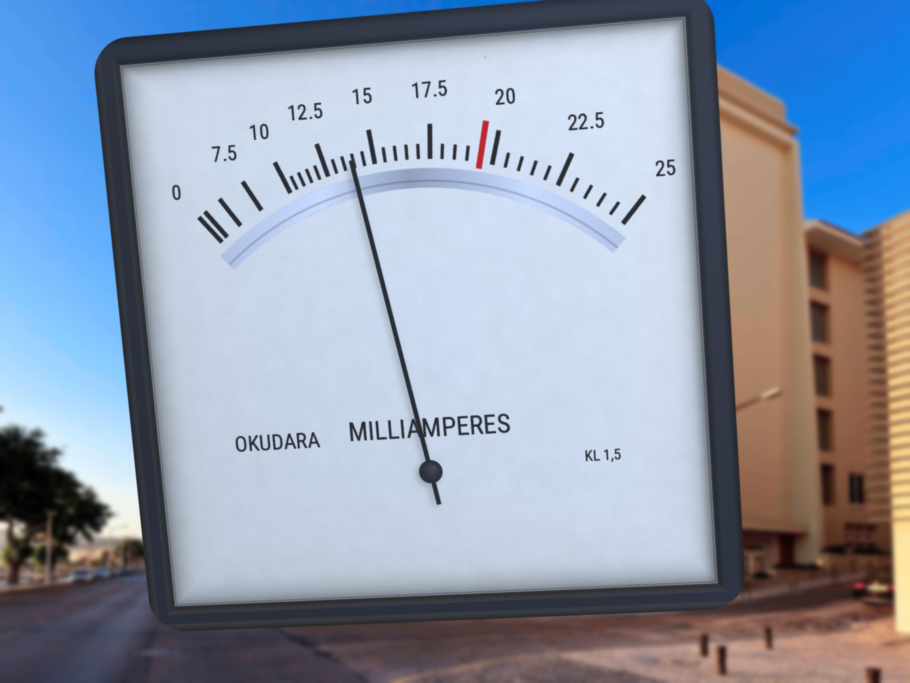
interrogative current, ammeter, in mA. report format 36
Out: 14
